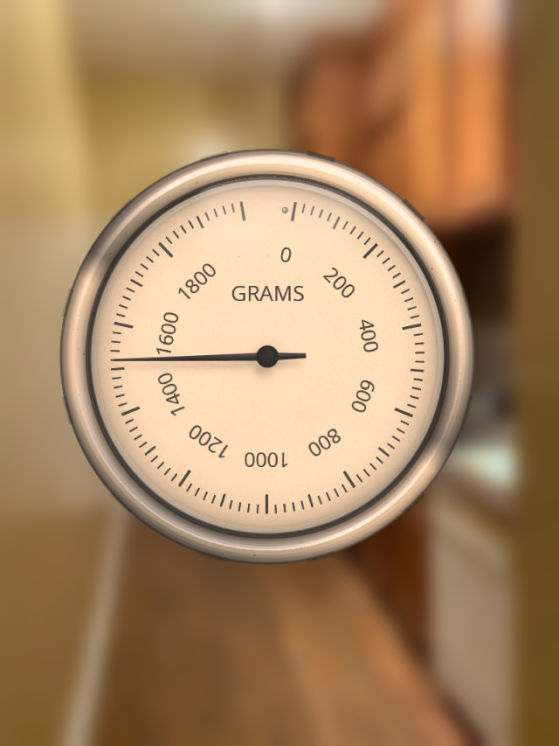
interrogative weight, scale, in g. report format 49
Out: 1520
